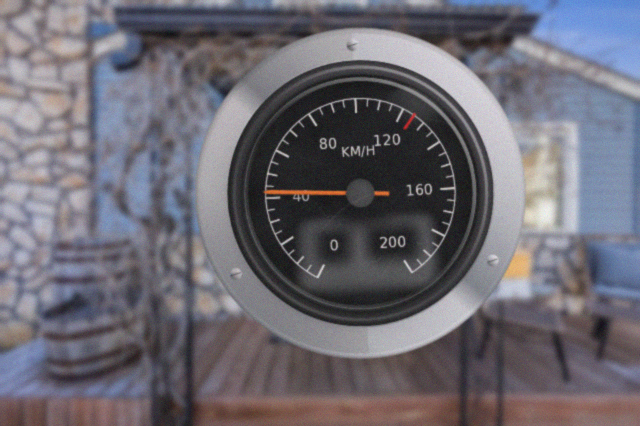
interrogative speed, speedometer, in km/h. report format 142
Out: 42.5
